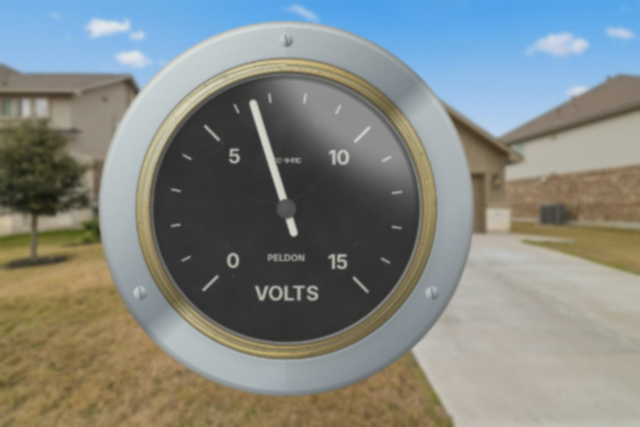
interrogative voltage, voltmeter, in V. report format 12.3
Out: 6.5
